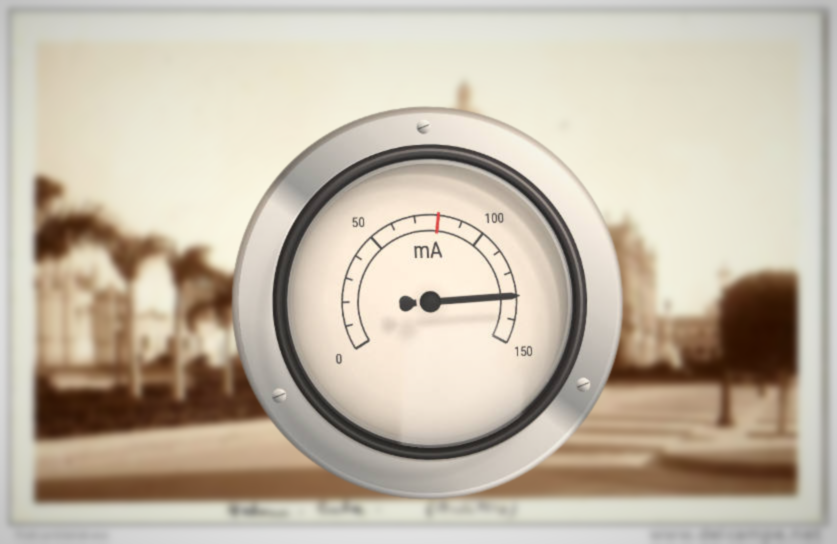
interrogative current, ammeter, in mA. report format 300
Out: 130
